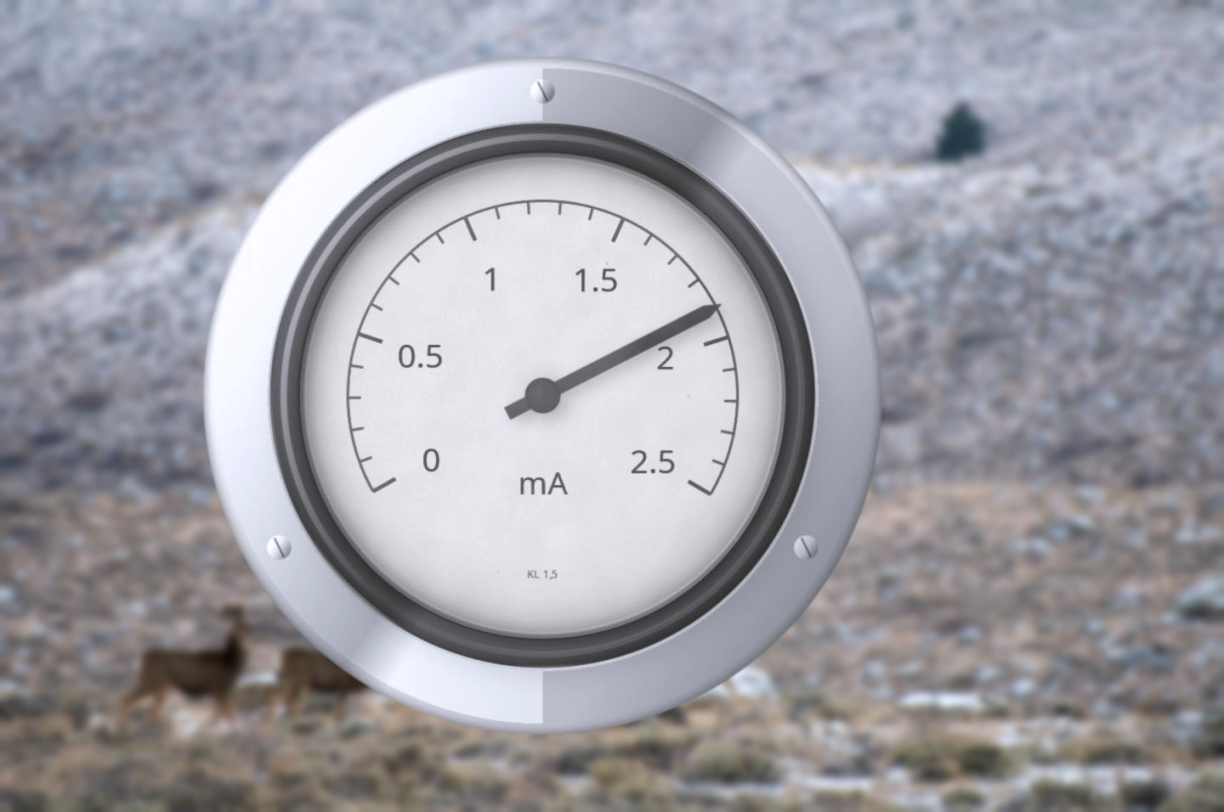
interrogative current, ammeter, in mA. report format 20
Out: 1.9
